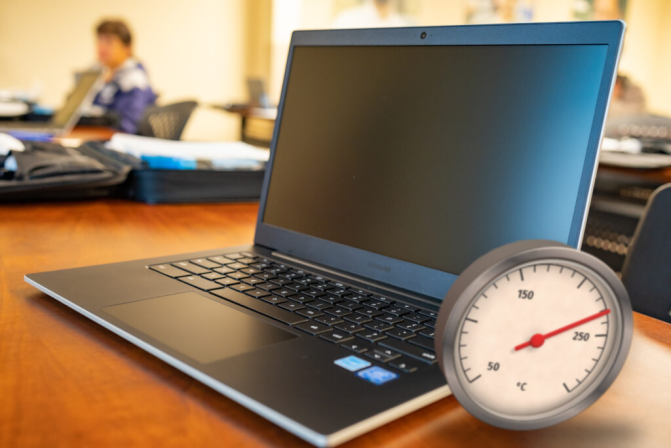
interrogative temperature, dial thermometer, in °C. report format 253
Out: 230
